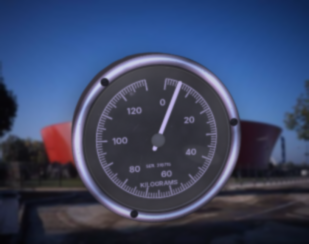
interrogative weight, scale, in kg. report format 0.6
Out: 5
